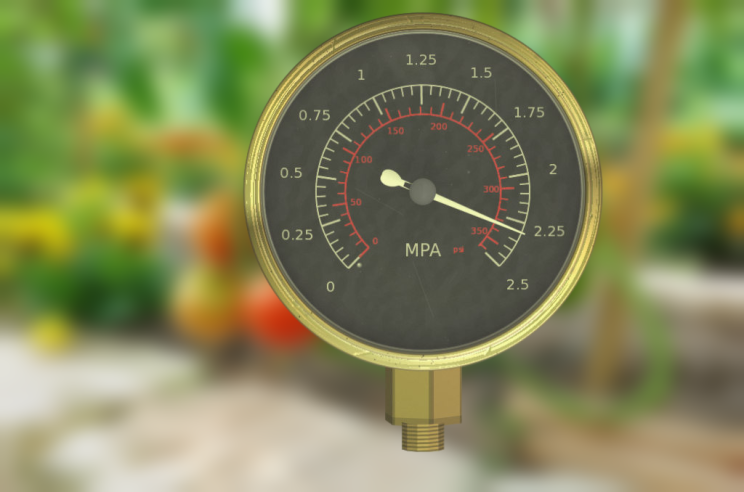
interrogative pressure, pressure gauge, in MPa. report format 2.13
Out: 2.3
